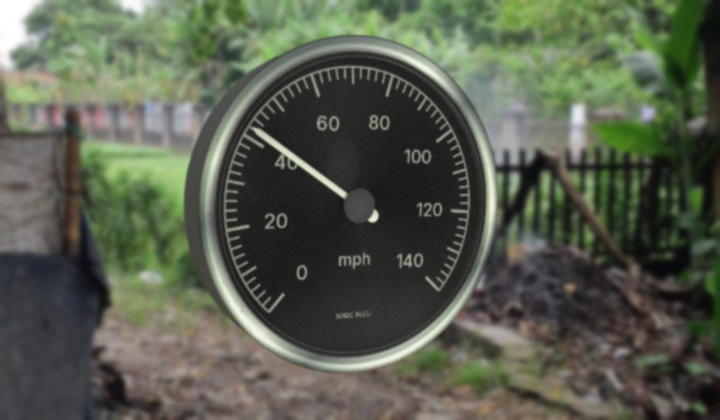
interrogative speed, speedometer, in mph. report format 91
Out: 42
